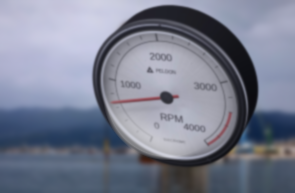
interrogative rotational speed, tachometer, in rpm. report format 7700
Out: 700
